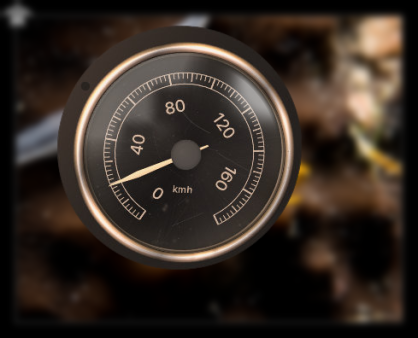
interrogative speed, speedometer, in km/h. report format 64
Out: 20
